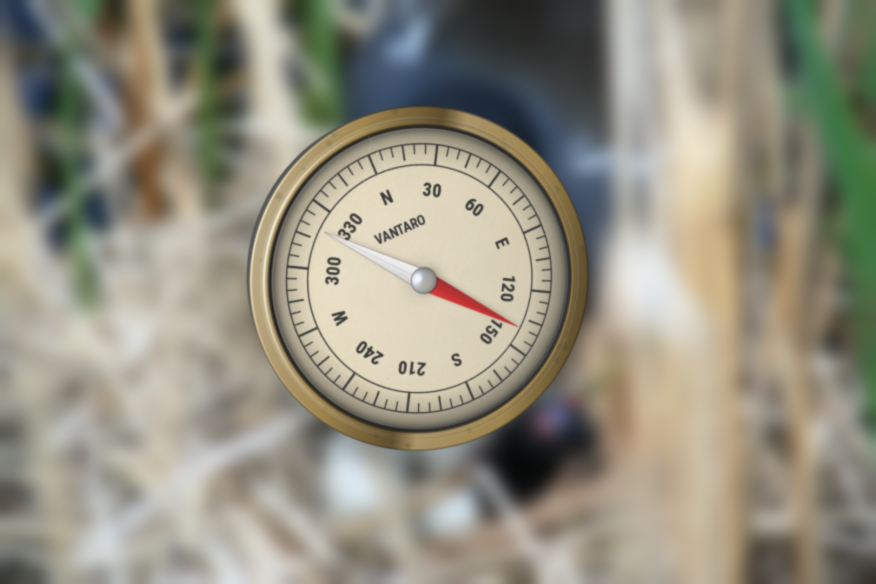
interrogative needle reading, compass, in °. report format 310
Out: 140
